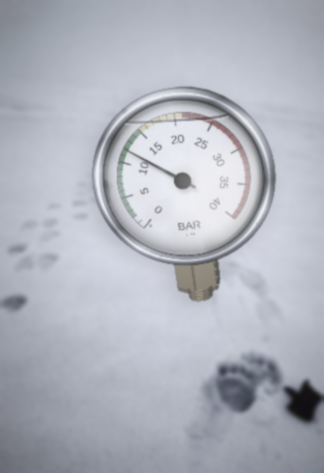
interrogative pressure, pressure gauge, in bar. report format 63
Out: 12
